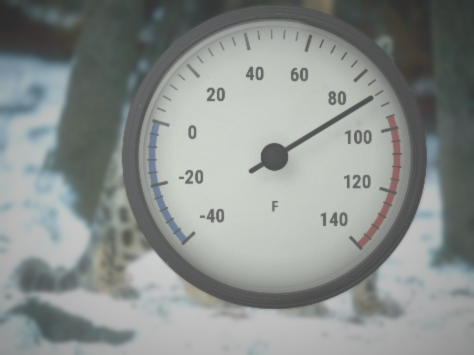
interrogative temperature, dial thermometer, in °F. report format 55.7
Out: 88
